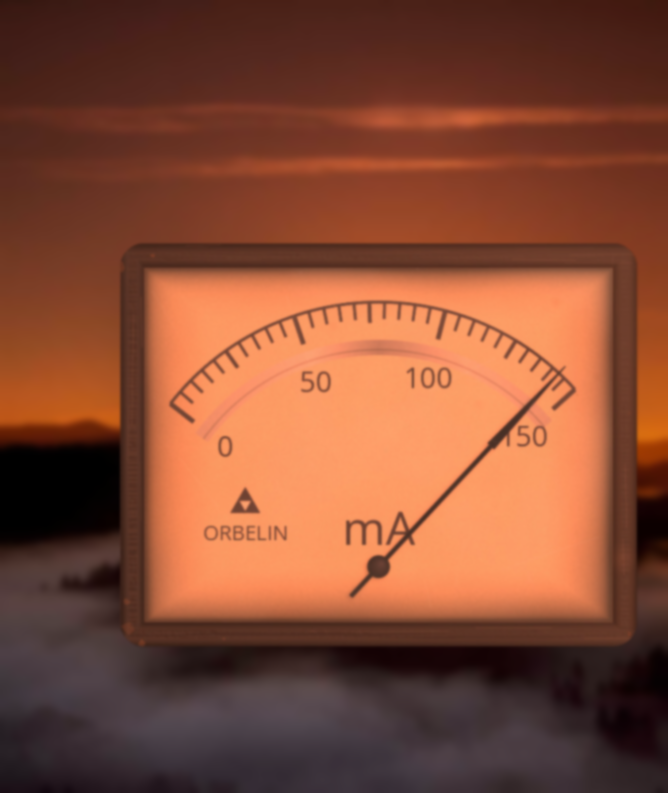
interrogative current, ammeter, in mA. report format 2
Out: 142.5
